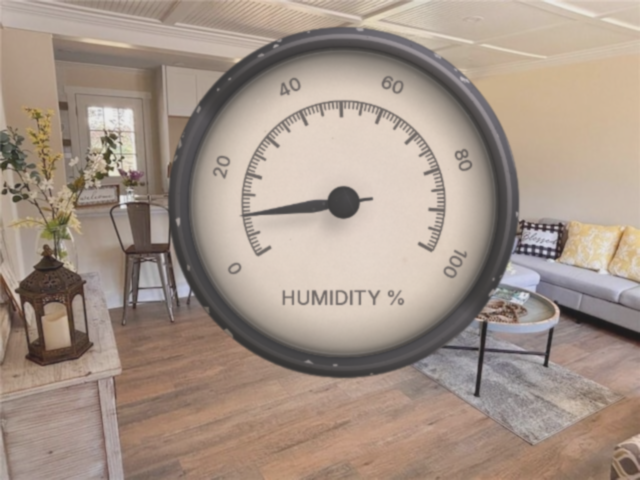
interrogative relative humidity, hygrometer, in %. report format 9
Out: 10
